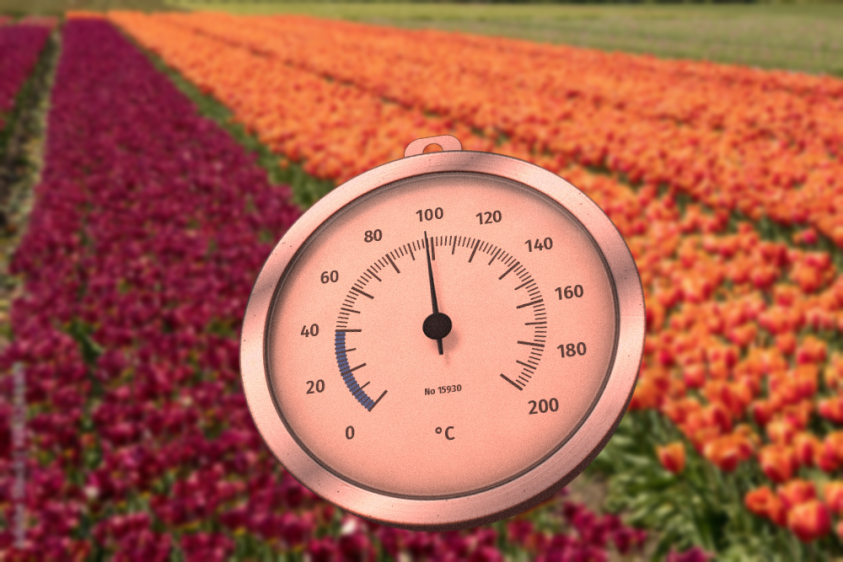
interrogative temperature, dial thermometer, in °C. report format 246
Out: 98
